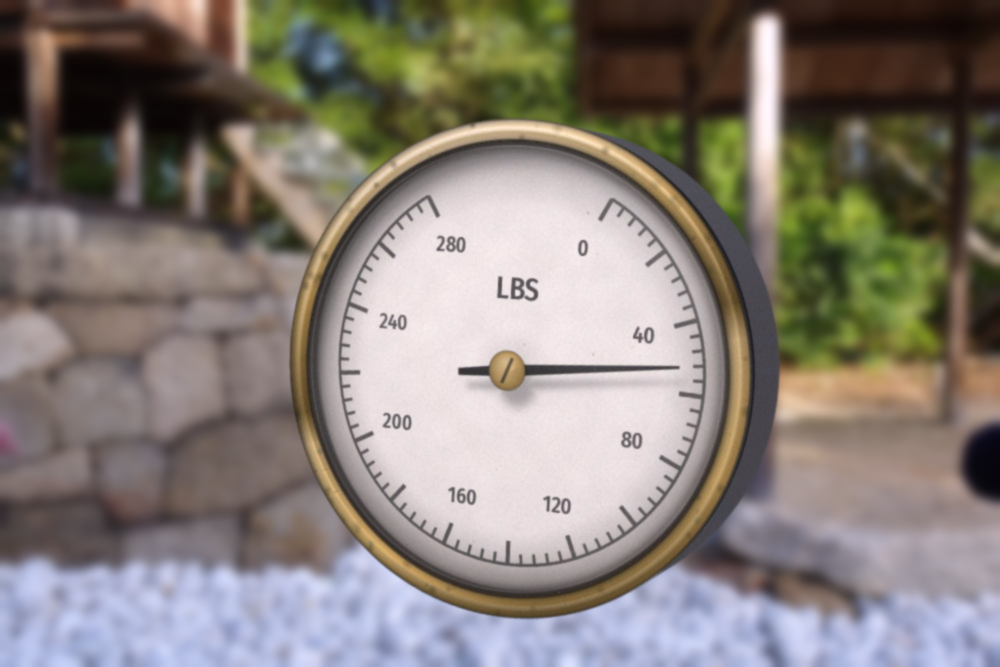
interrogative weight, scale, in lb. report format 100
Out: 52
